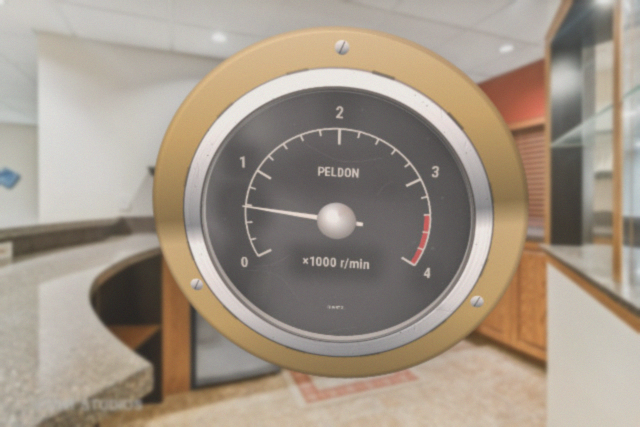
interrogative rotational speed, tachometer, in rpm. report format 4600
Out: 600
